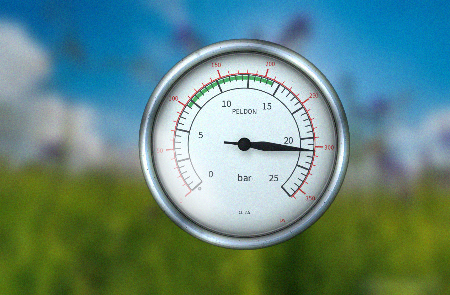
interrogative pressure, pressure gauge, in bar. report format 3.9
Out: 21
